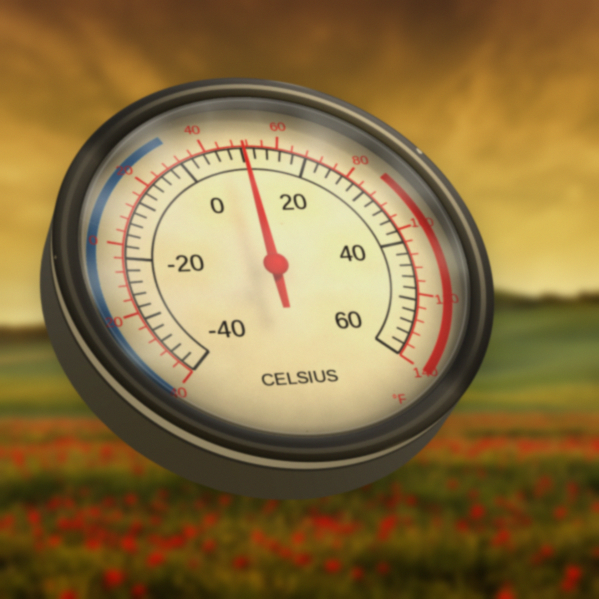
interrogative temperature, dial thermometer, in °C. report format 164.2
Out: 10
